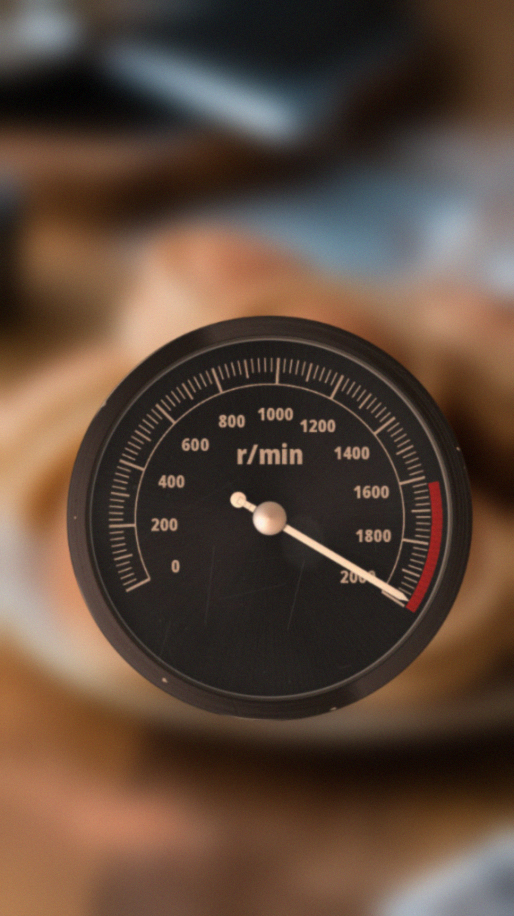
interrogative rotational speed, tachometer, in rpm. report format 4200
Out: 1980
